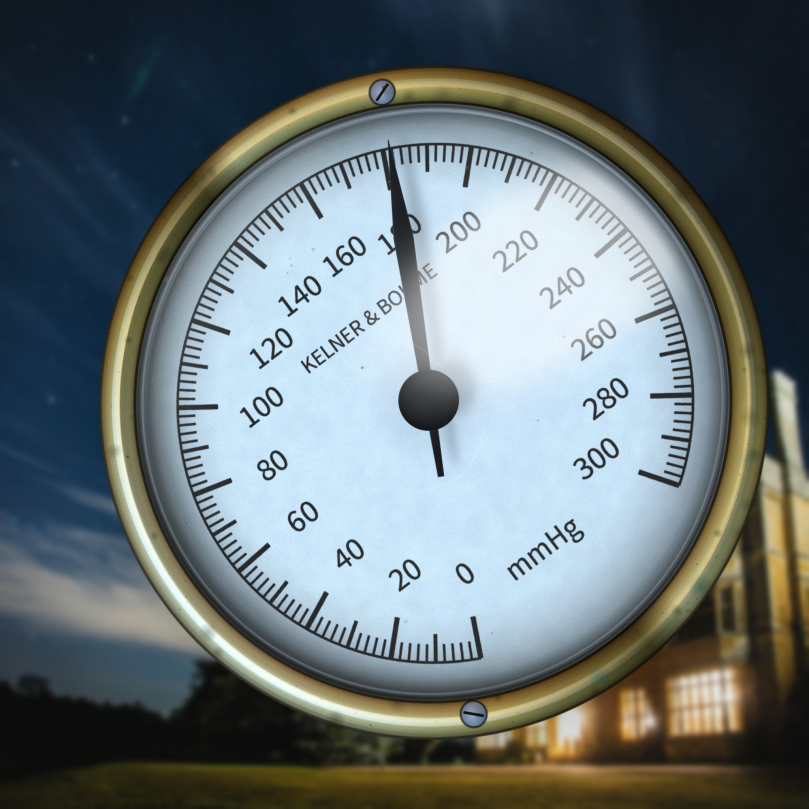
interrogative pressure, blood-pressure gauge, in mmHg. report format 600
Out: 182
